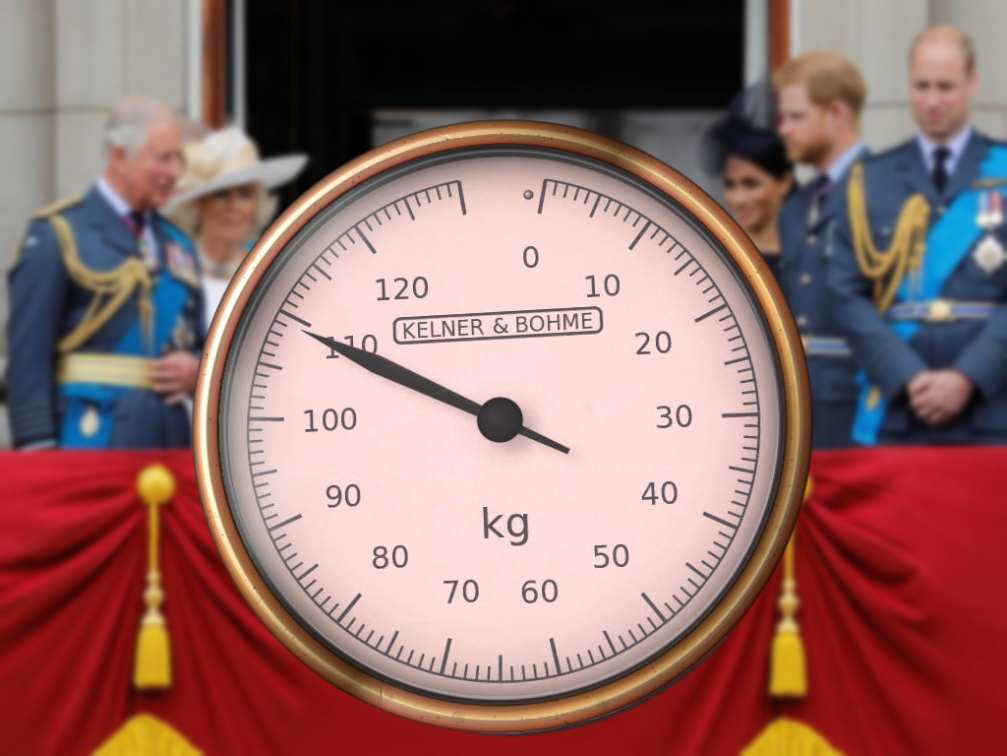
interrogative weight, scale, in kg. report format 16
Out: 109
